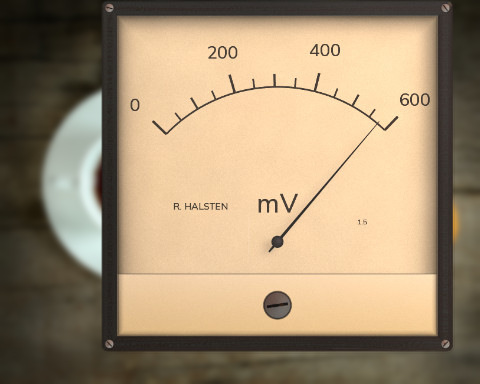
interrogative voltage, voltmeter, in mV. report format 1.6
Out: 575
